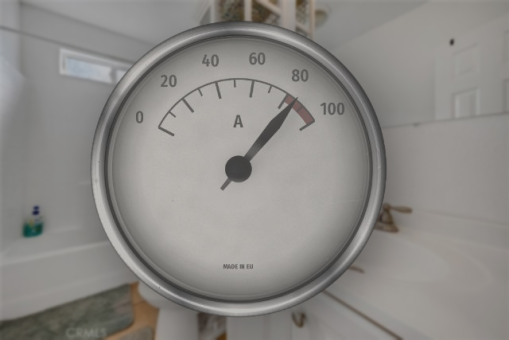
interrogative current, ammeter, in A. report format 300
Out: 85
